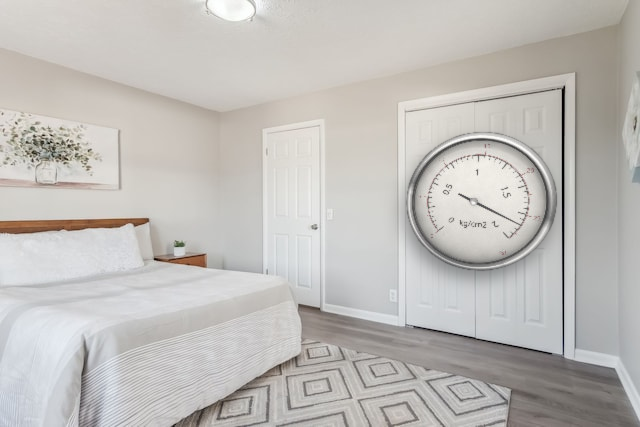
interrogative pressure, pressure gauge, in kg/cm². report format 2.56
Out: 1.85
